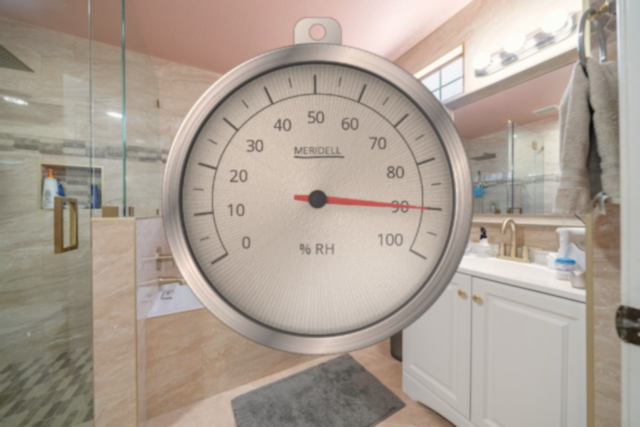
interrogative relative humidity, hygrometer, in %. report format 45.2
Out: 90
